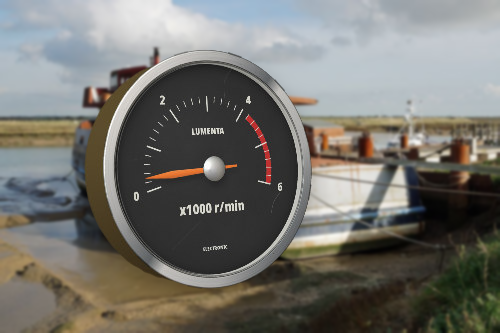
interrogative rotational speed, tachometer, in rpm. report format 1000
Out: 300
